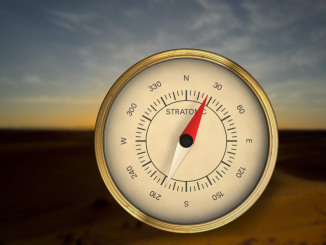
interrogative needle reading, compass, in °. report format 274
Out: 25
